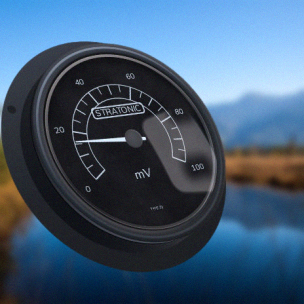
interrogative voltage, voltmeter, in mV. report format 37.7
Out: 15
